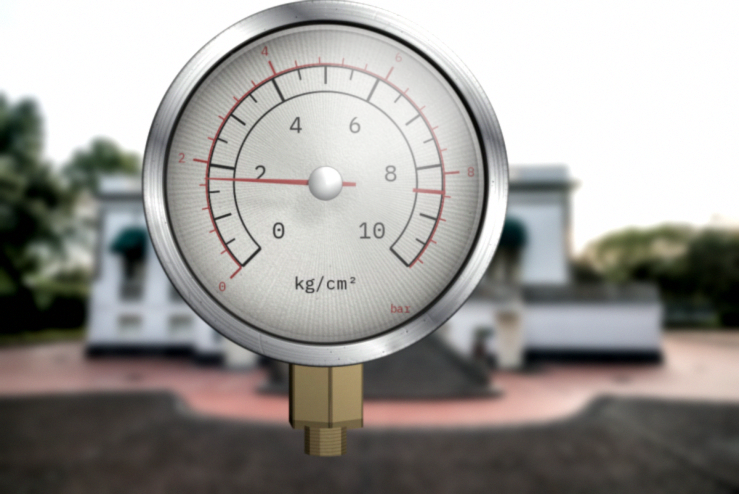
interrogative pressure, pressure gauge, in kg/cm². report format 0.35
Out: 1.75
